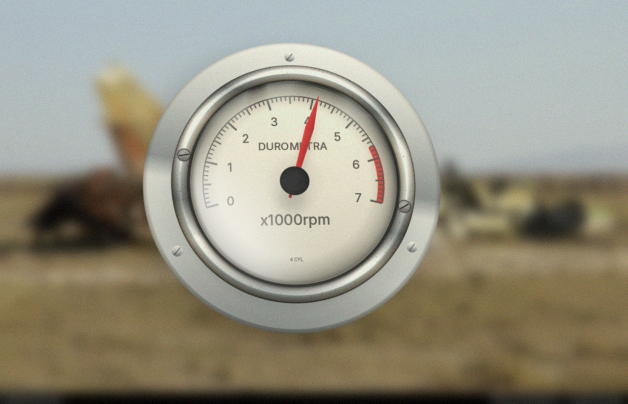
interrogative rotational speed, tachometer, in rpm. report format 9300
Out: 4100
